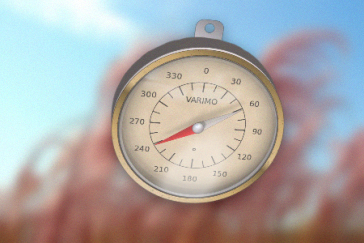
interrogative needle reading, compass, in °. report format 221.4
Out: 240
